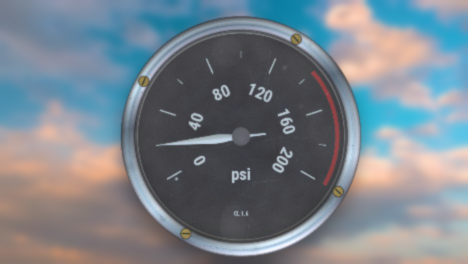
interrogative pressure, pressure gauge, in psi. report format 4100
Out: 20
